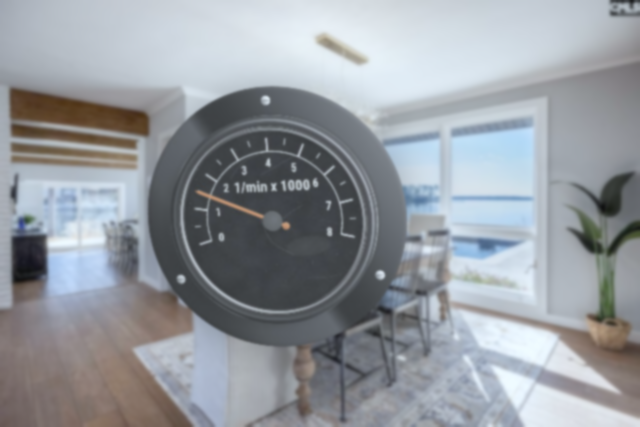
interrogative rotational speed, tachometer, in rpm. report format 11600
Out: 1500
